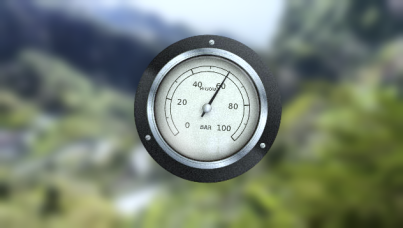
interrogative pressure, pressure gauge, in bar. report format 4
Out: 60
